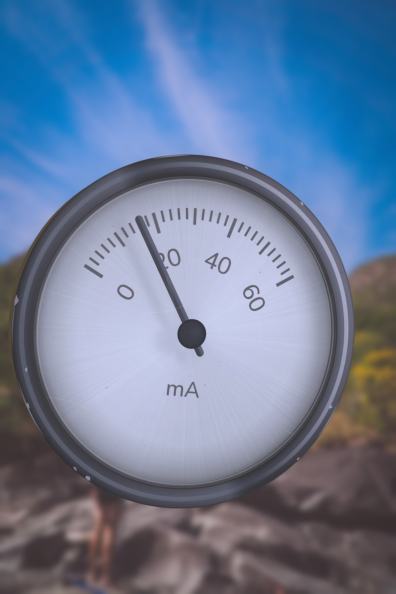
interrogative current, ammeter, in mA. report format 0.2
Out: 16
